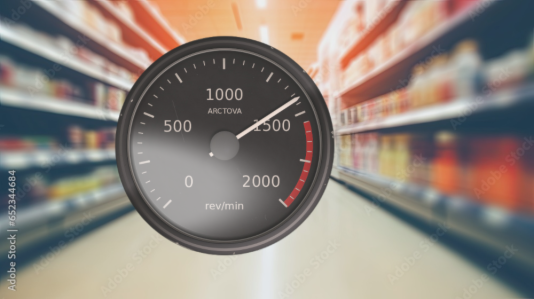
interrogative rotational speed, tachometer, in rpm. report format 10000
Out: 1425
